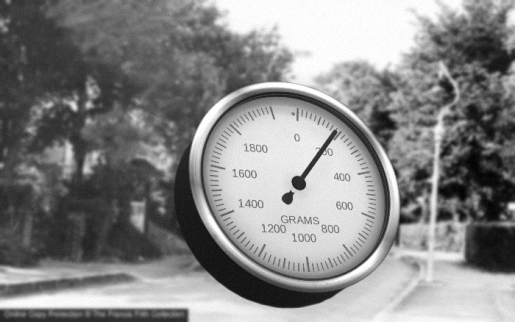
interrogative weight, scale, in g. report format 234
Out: 180
